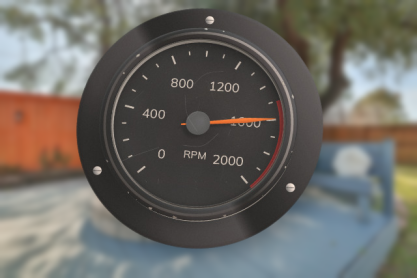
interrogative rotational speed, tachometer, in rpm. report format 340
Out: 1600
